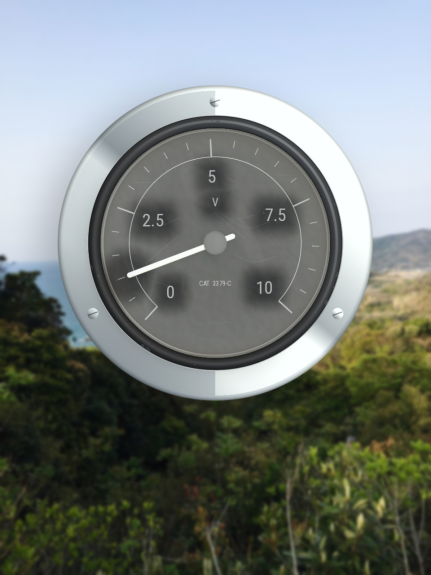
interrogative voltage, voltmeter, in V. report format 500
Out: 1
